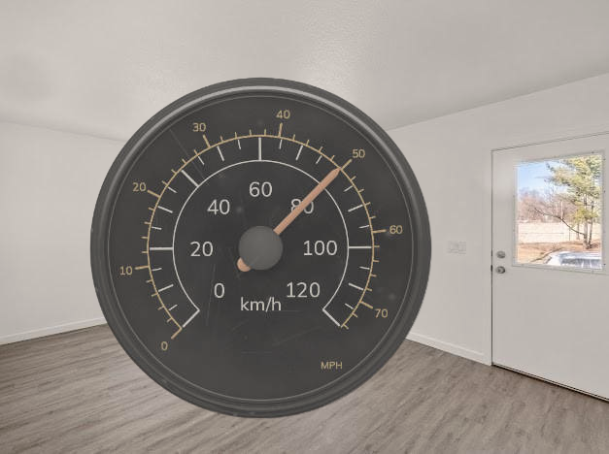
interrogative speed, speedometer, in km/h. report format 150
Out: 80
